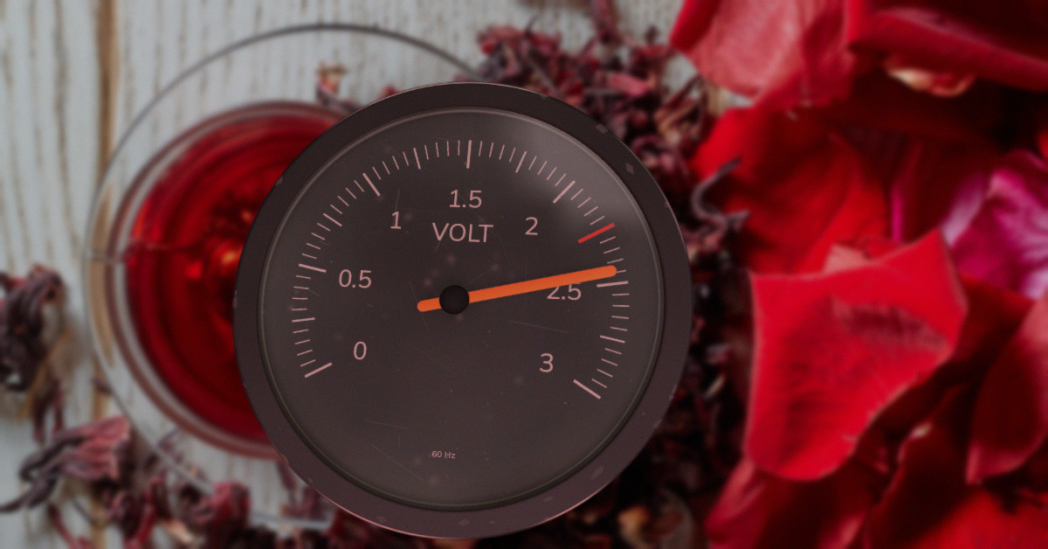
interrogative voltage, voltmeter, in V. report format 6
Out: 2.45
